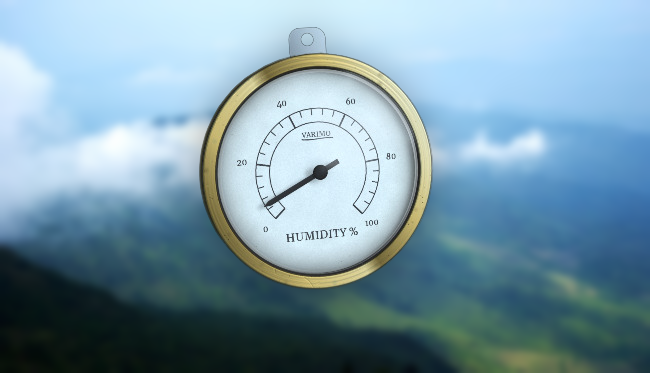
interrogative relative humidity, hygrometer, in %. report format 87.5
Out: 6
